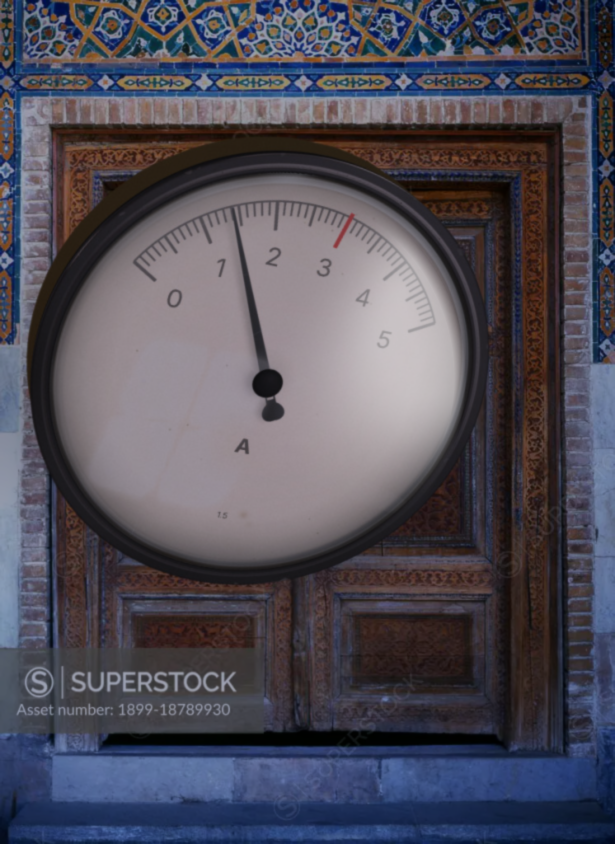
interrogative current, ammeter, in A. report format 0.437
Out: 1.4
